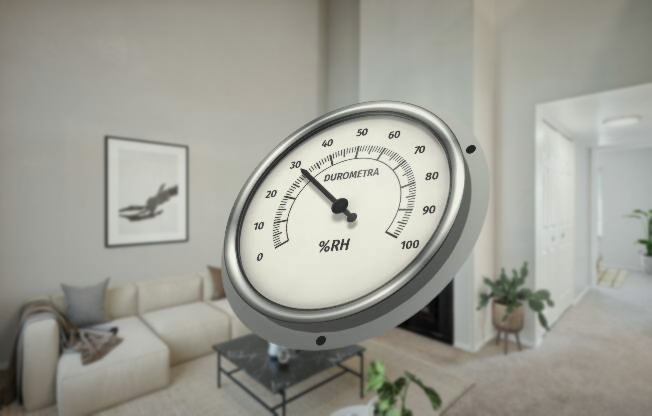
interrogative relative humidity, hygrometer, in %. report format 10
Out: 30
